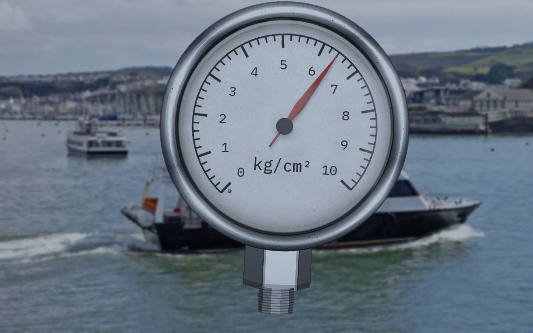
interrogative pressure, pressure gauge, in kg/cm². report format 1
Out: 6.4
